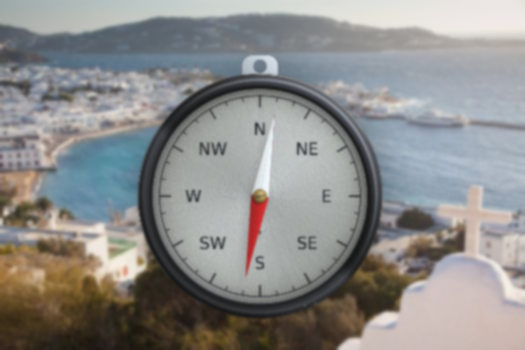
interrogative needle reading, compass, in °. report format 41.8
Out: 190
